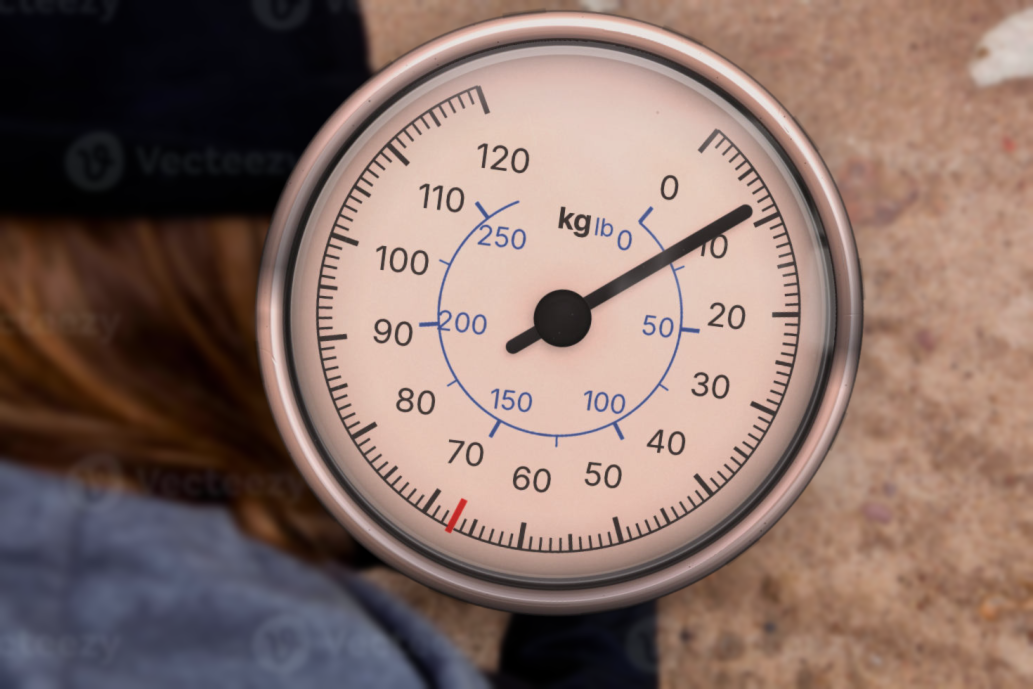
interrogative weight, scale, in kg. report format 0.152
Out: 8
